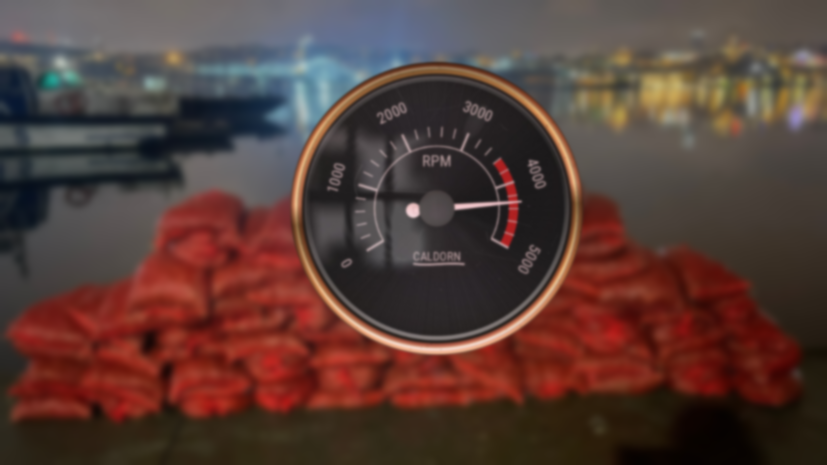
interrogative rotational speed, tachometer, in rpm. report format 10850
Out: 4300
